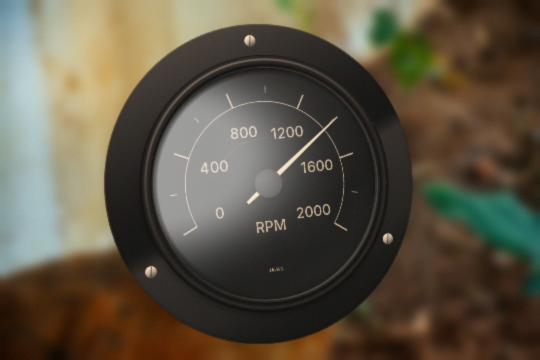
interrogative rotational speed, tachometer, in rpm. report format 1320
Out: 1400
